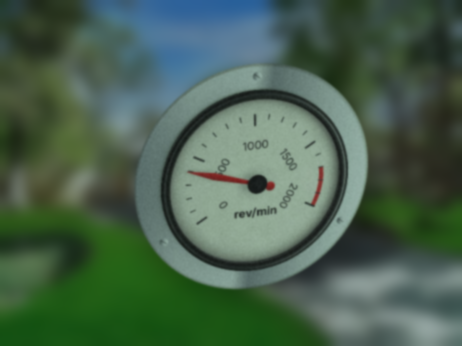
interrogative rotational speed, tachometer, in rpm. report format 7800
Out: 400
